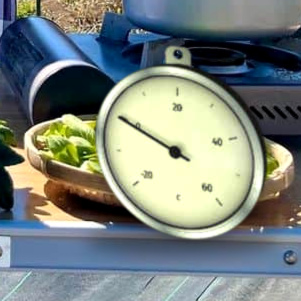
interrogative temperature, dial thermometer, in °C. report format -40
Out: 0
